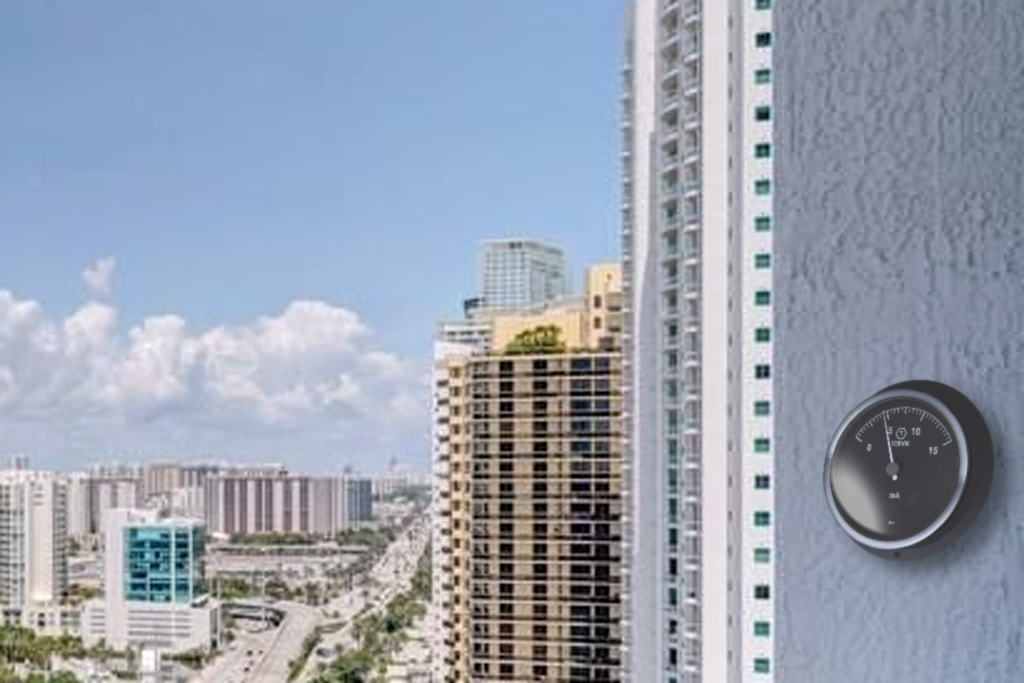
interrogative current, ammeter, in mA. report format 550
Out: 5
